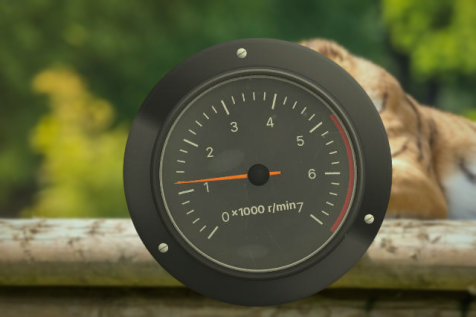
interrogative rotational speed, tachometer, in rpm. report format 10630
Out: 1200
